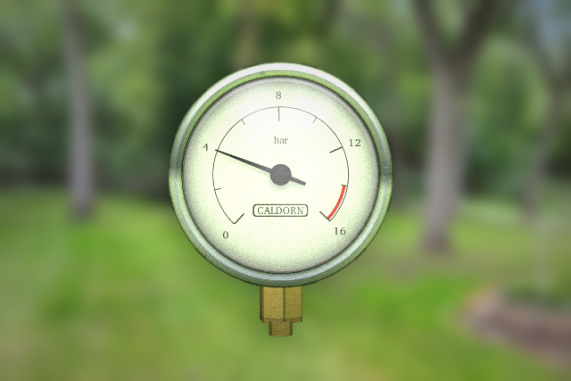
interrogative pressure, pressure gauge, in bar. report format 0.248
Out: 4
